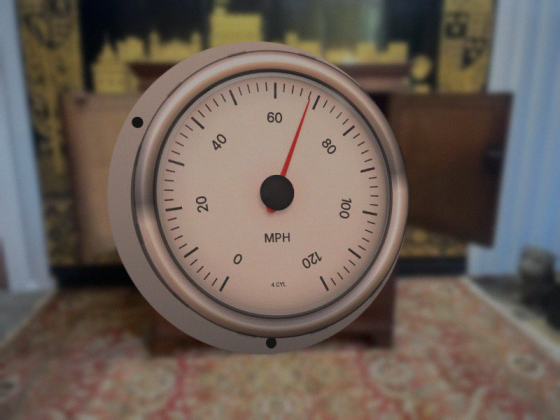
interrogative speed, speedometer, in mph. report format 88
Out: 68
